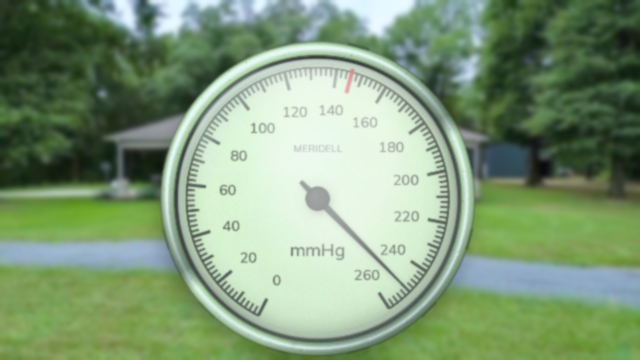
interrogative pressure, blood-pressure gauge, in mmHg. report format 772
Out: 250
